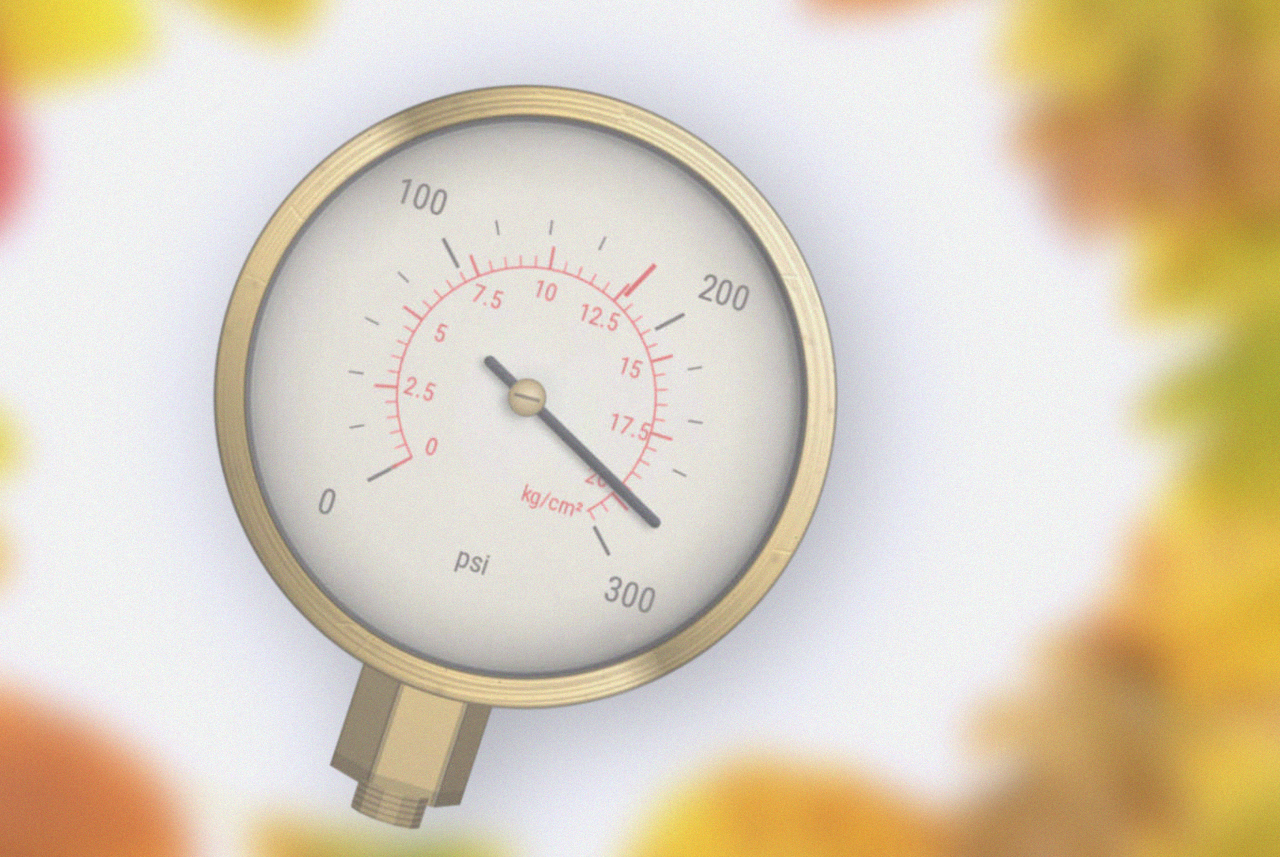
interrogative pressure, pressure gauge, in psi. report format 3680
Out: 280
